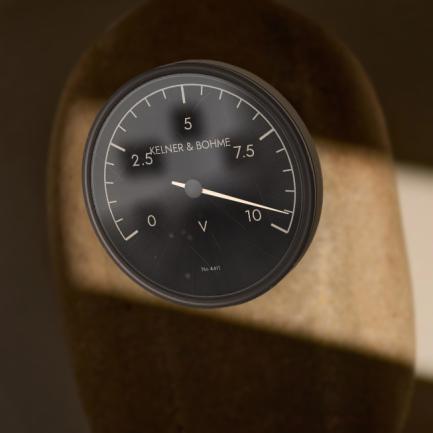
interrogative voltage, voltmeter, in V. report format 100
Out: 9.5
